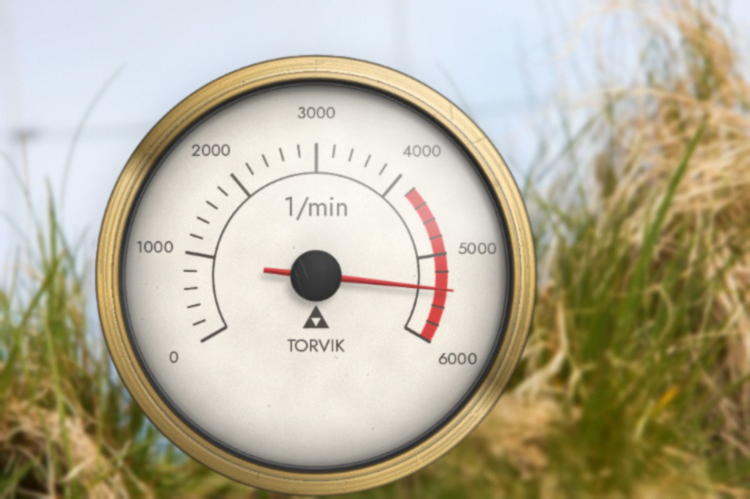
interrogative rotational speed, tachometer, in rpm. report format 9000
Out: 5400
